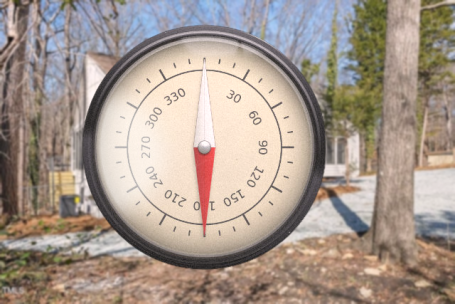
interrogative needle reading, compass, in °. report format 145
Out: 180
